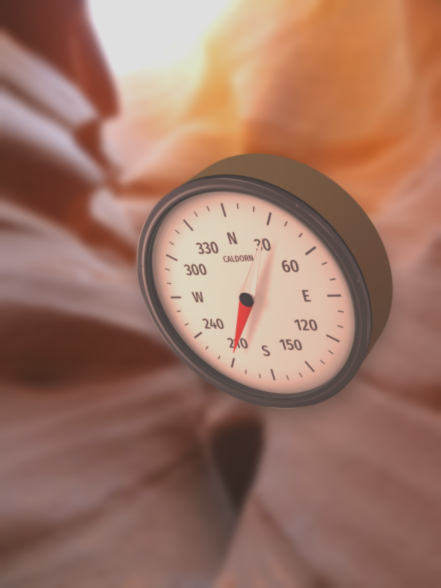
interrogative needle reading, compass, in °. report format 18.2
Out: 210
